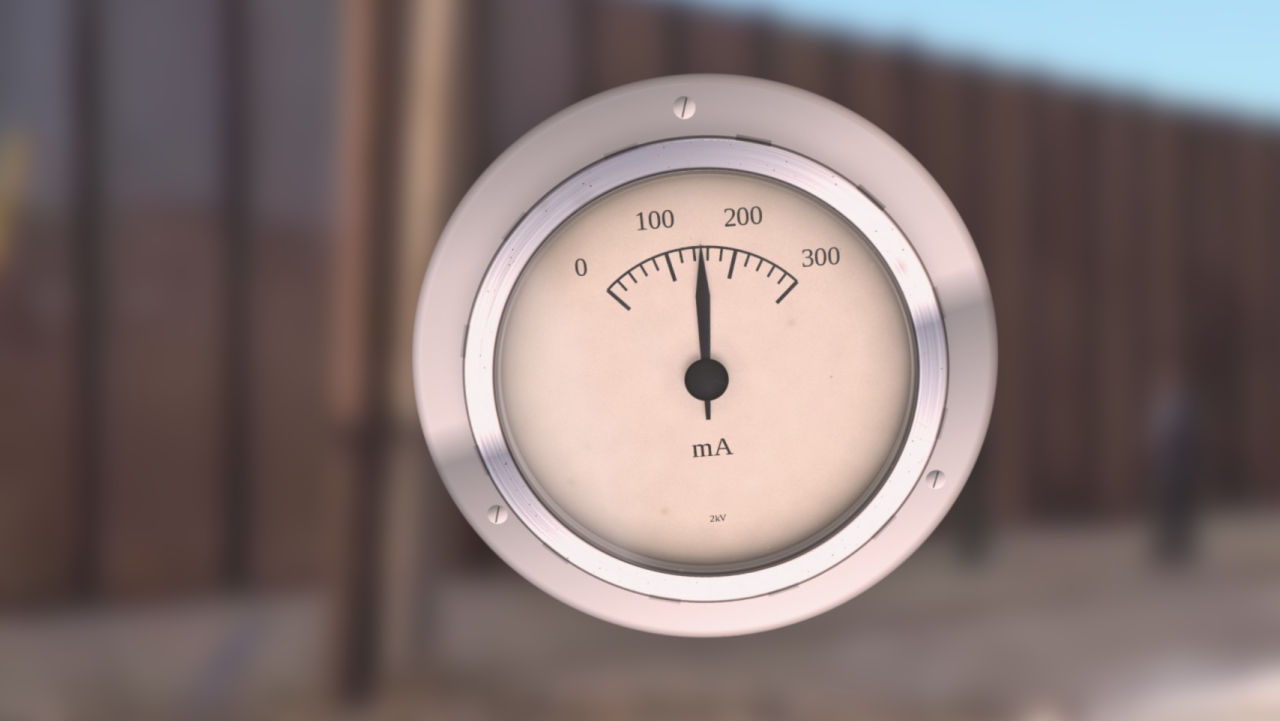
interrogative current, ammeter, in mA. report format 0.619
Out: 150
